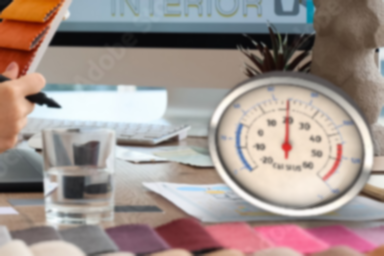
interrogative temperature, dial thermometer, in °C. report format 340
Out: 20
